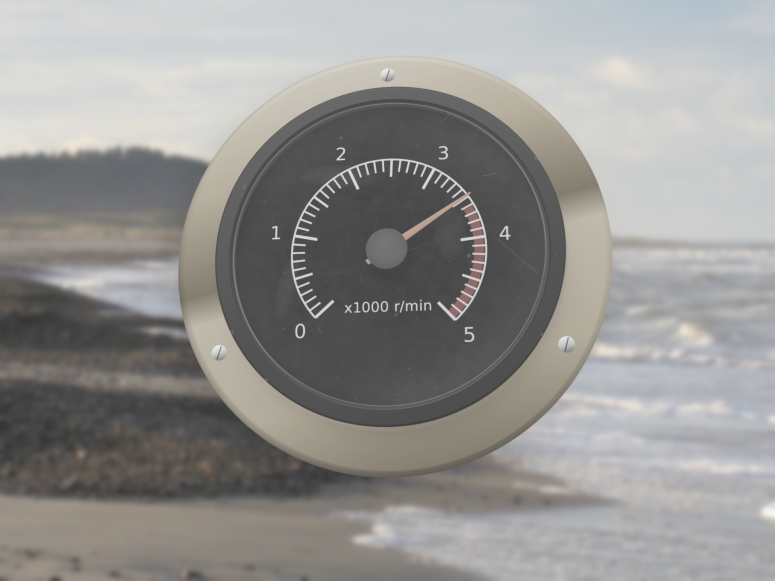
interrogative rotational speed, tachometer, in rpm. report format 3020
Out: 3500
